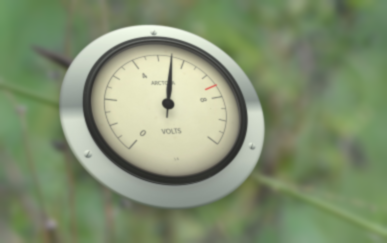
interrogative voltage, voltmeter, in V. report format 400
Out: 5.5
